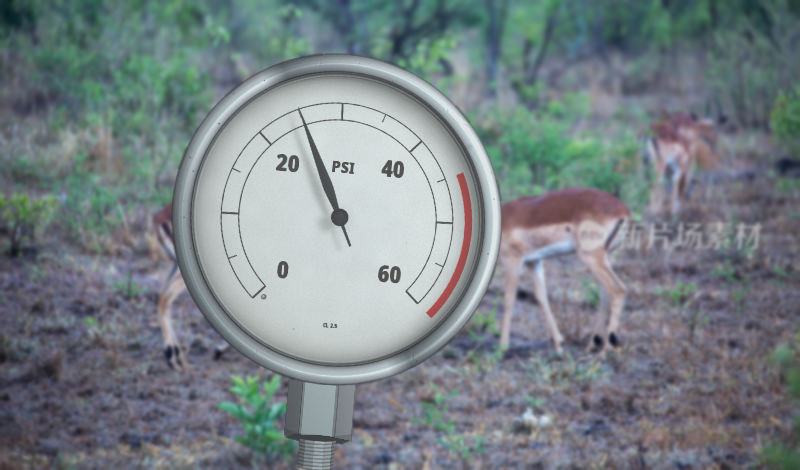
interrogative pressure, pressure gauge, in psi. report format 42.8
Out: 25
